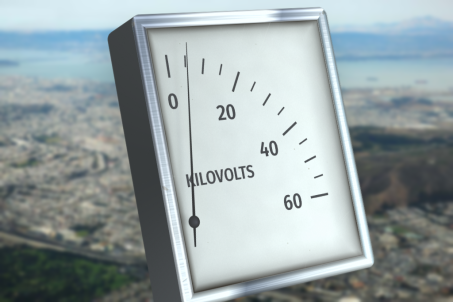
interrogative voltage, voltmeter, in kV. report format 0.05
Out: 5
